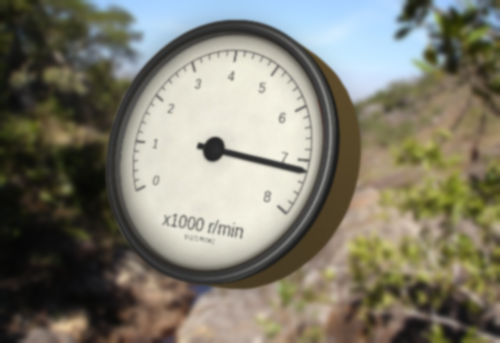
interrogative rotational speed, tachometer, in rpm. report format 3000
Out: 7200
